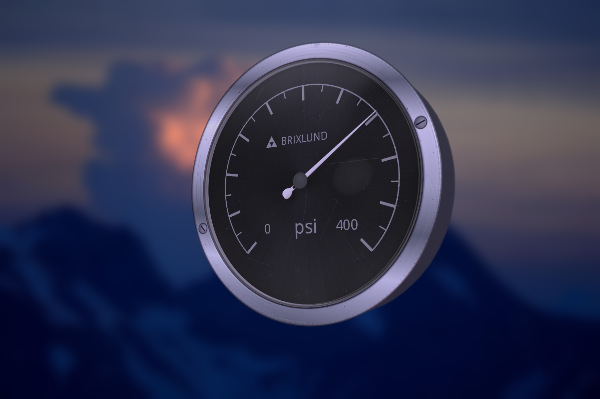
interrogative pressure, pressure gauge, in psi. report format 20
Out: 280
